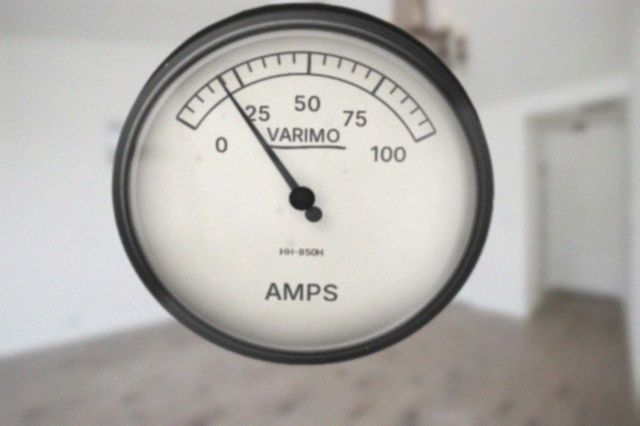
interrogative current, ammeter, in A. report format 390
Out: 20
